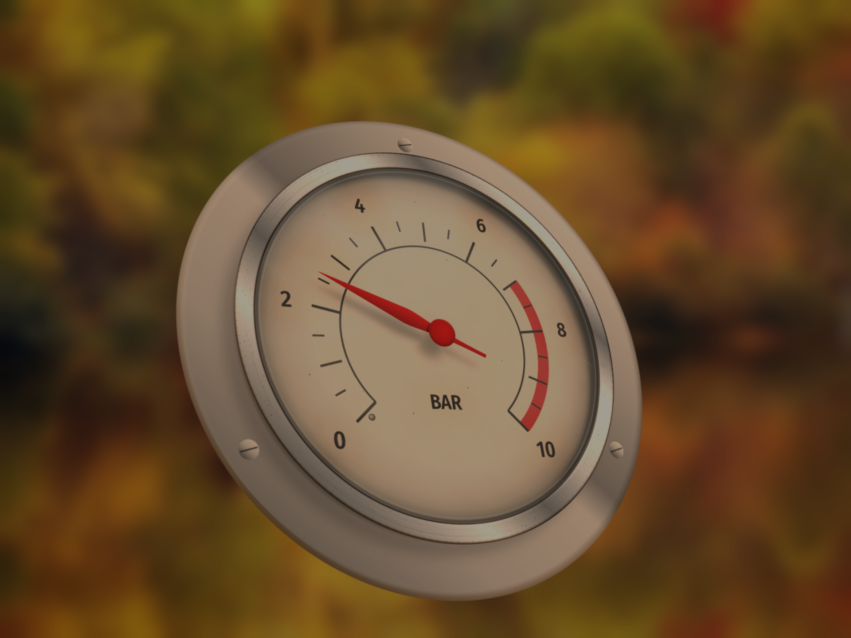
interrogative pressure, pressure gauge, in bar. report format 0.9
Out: 2.5
